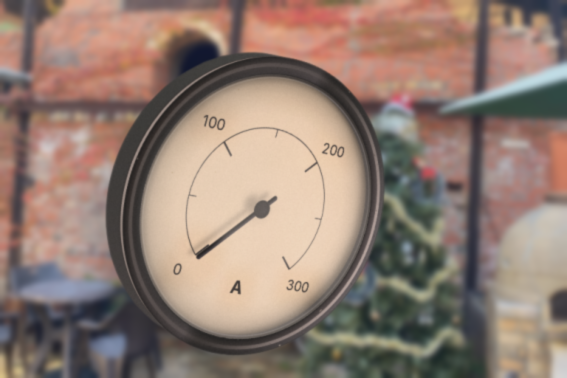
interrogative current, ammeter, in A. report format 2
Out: 0
